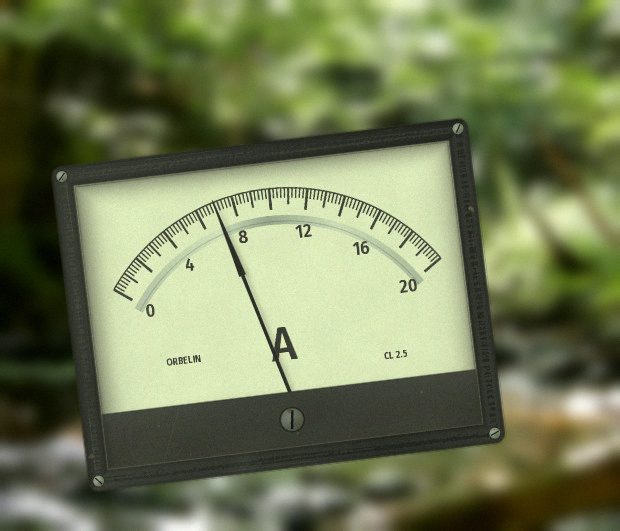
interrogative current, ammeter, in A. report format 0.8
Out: 7
